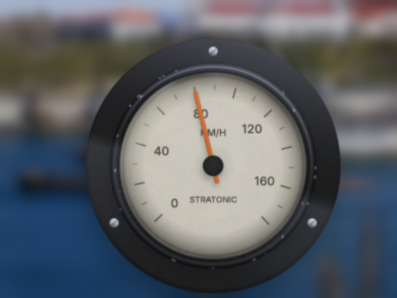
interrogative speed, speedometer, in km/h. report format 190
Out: 80
